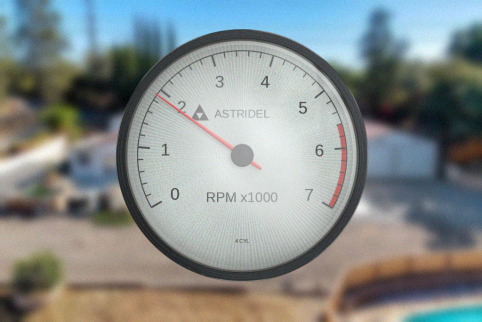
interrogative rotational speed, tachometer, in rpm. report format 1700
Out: 1900
